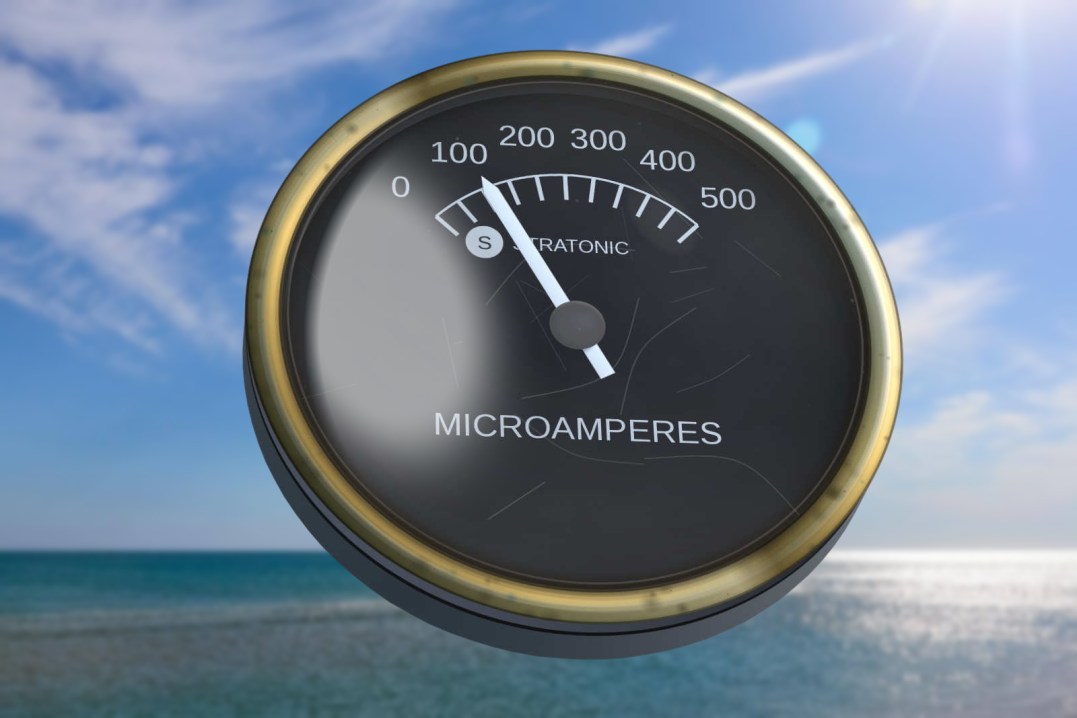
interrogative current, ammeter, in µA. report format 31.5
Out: 100
